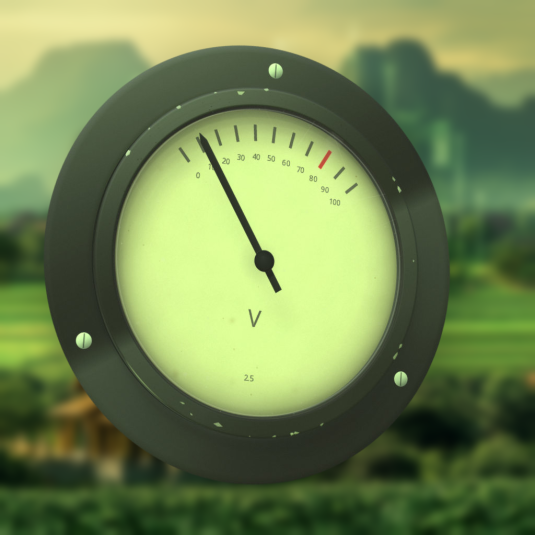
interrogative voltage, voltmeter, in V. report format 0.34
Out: 10
